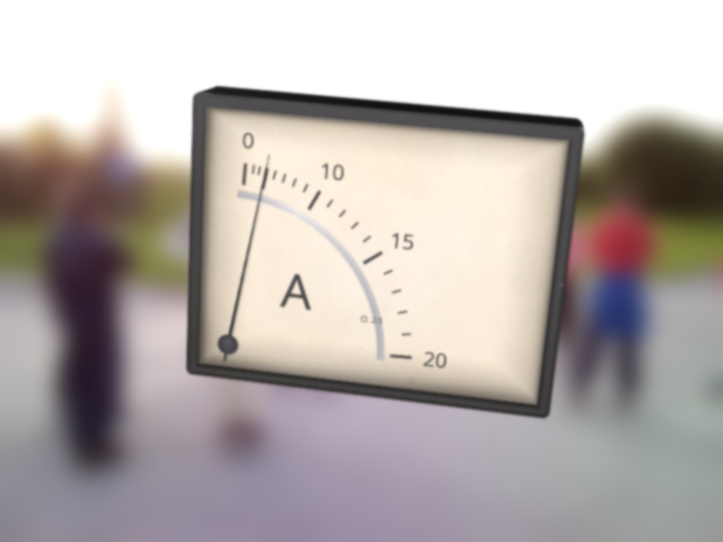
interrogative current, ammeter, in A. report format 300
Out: 5
